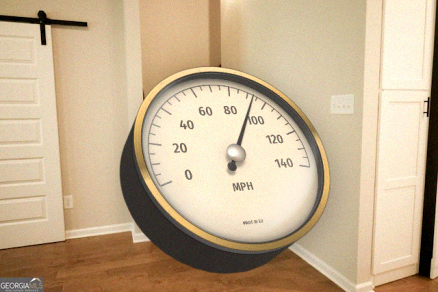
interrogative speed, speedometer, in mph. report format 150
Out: 92.5
